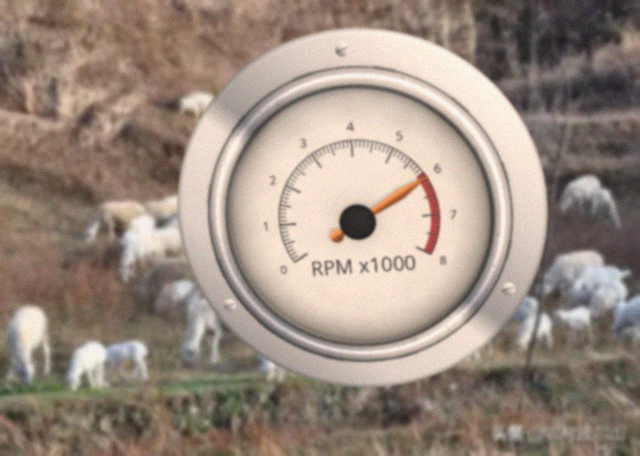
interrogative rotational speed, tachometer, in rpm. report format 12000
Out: 6000
